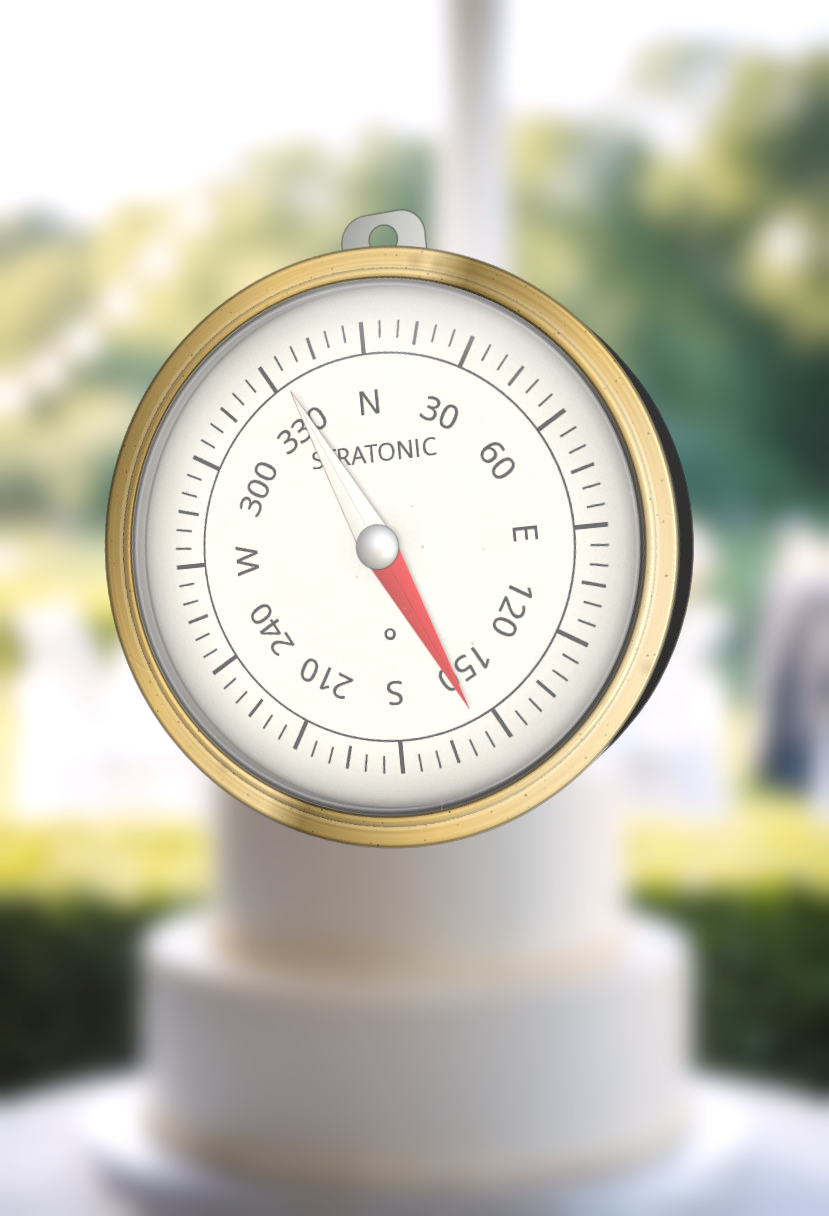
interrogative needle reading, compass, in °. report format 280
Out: 155
